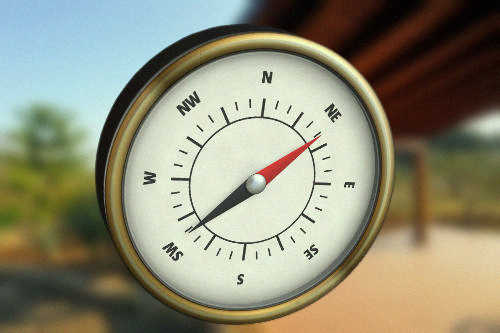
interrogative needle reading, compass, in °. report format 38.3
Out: 50
